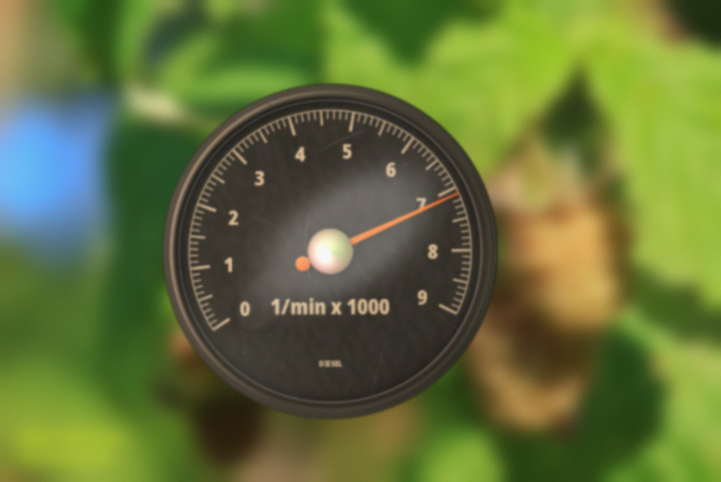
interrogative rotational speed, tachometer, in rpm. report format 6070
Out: 7100
